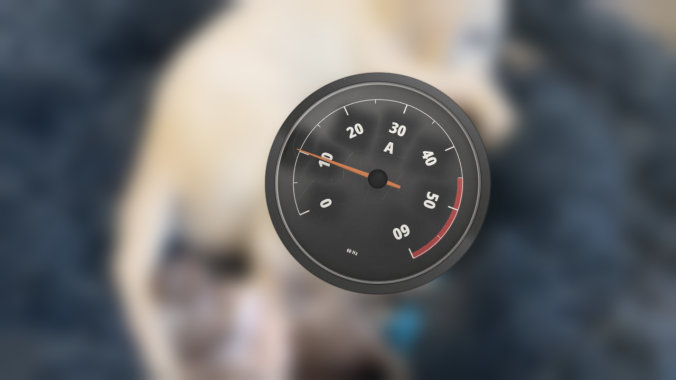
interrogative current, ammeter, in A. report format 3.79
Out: 10
